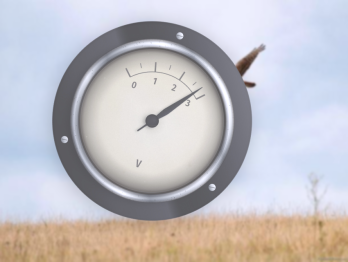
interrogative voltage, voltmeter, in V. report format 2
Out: 2.75
